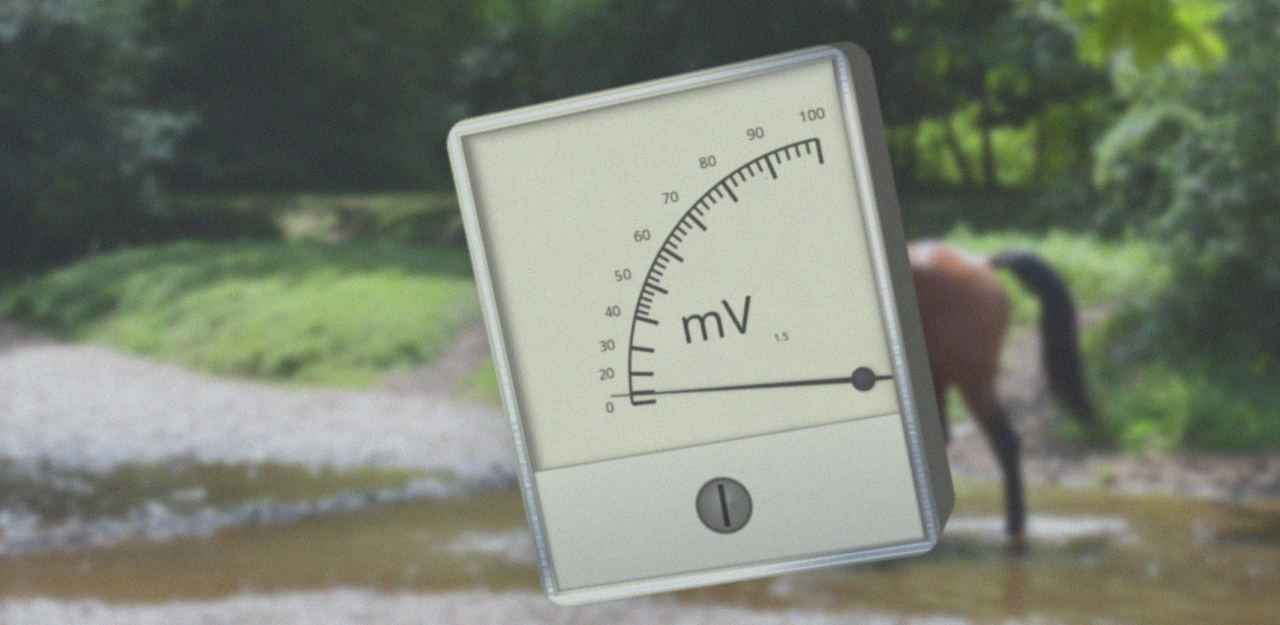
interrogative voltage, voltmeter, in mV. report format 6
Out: 10
